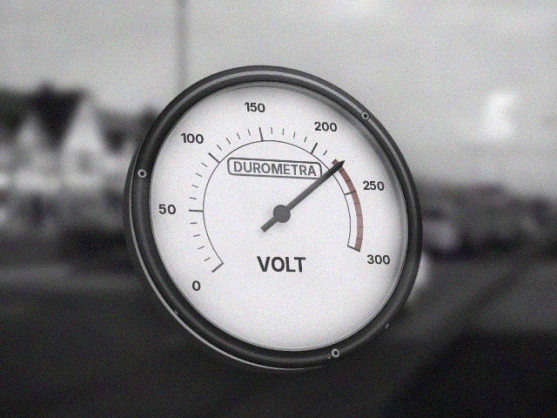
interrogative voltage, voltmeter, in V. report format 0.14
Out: 225
